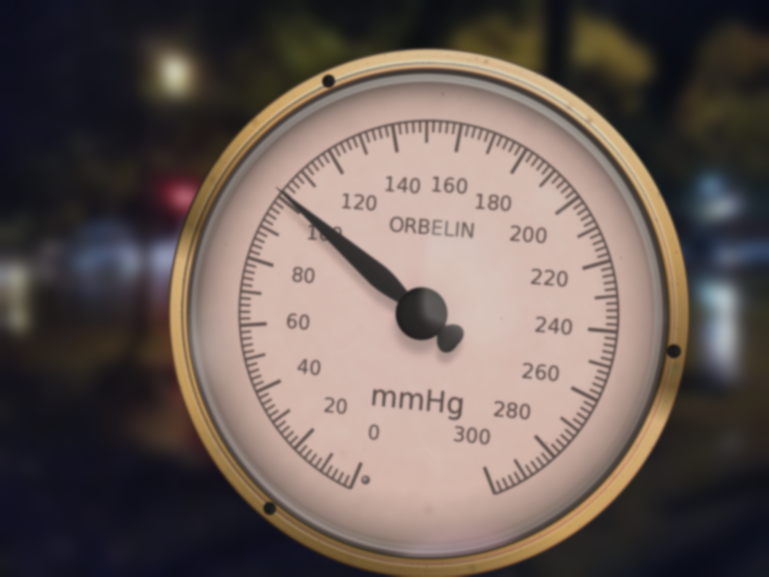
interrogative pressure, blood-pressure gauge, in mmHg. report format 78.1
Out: 102
